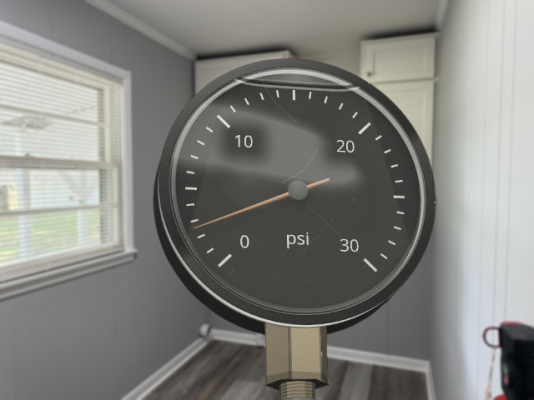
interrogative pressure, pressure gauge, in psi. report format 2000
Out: 2.5
